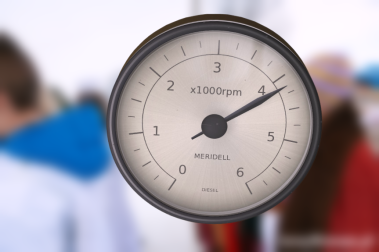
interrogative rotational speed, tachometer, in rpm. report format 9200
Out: 4125
